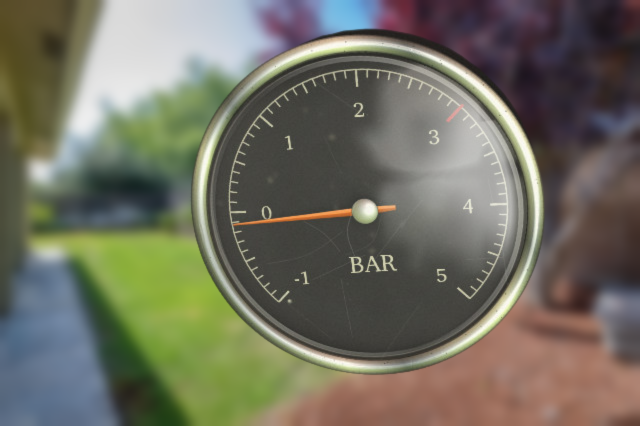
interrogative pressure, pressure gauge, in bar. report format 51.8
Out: -0.1
